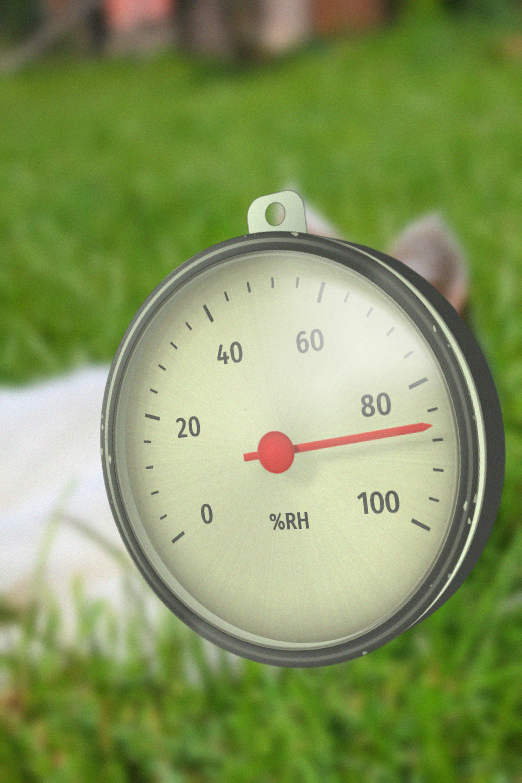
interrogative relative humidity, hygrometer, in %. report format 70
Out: 86
